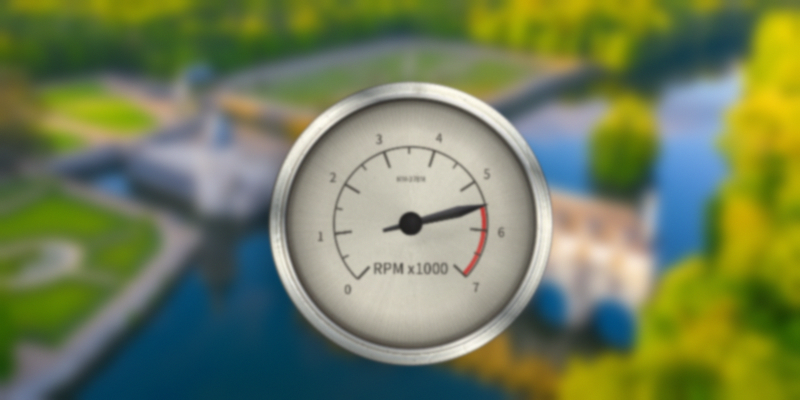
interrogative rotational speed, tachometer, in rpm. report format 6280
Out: 5500
